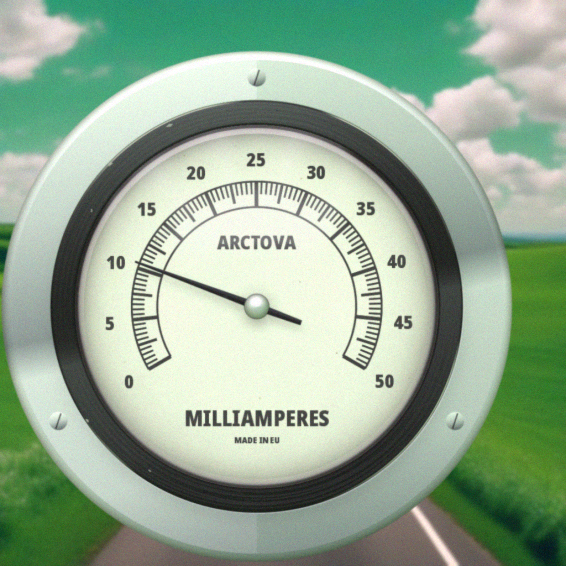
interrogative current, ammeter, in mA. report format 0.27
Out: 10.5
